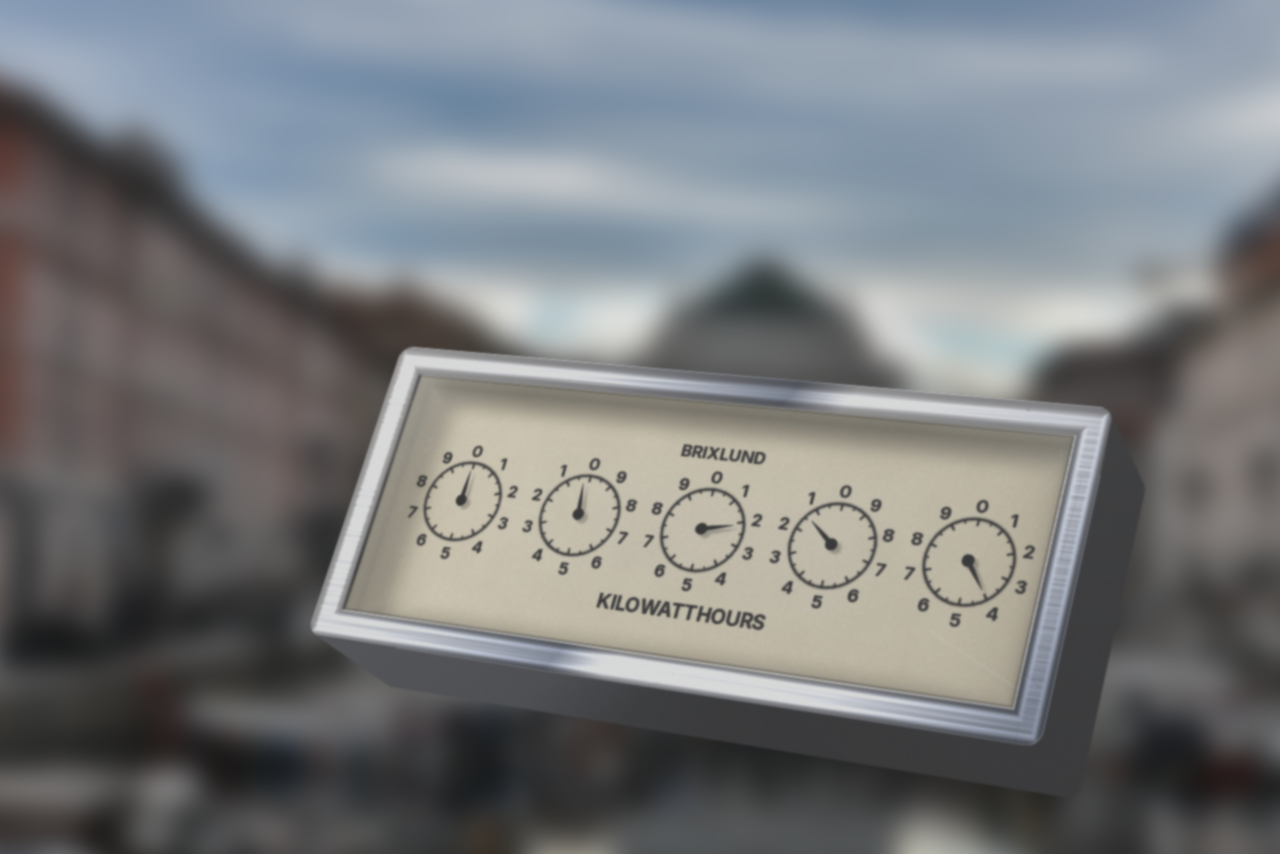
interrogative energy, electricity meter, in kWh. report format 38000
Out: 214
